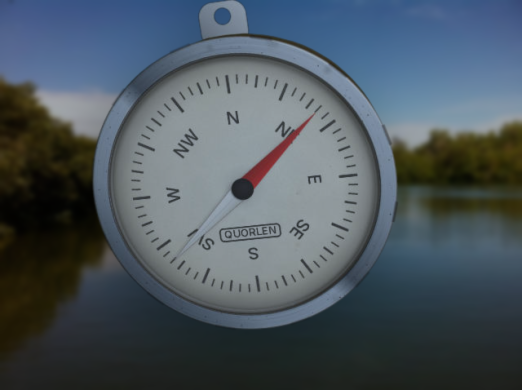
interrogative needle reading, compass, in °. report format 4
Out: 50
